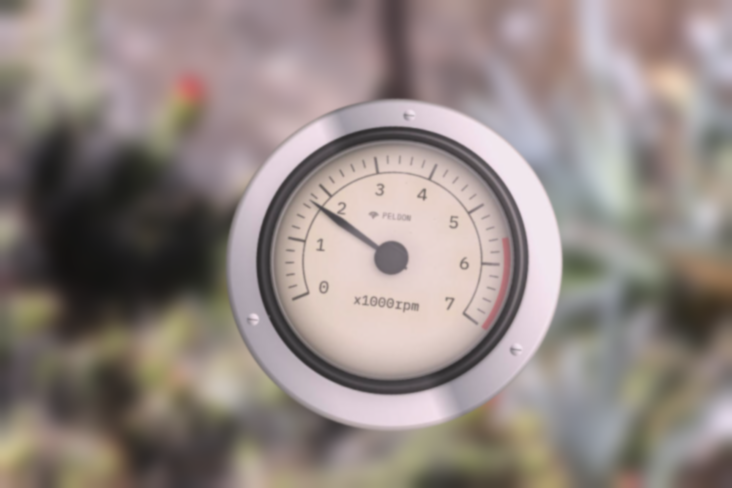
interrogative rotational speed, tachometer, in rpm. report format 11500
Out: 1700
